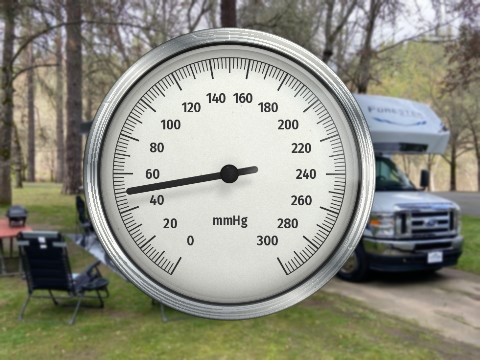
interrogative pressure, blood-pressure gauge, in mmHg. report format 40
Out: 50
